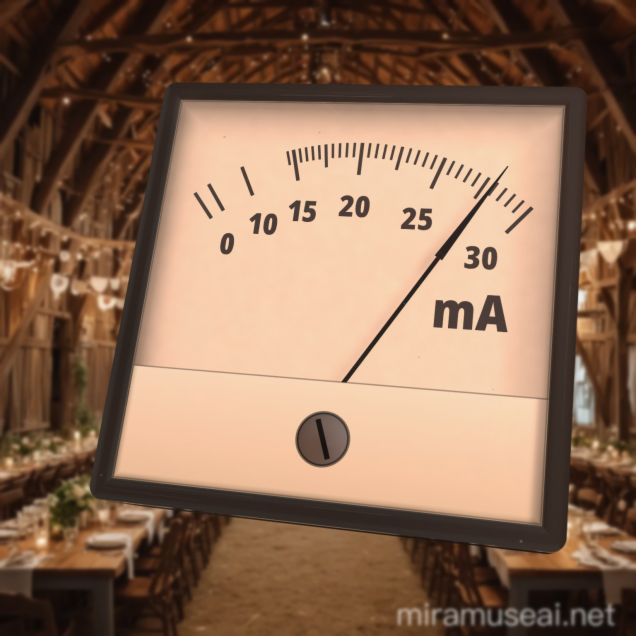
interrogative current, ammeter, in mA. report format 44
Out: 28
